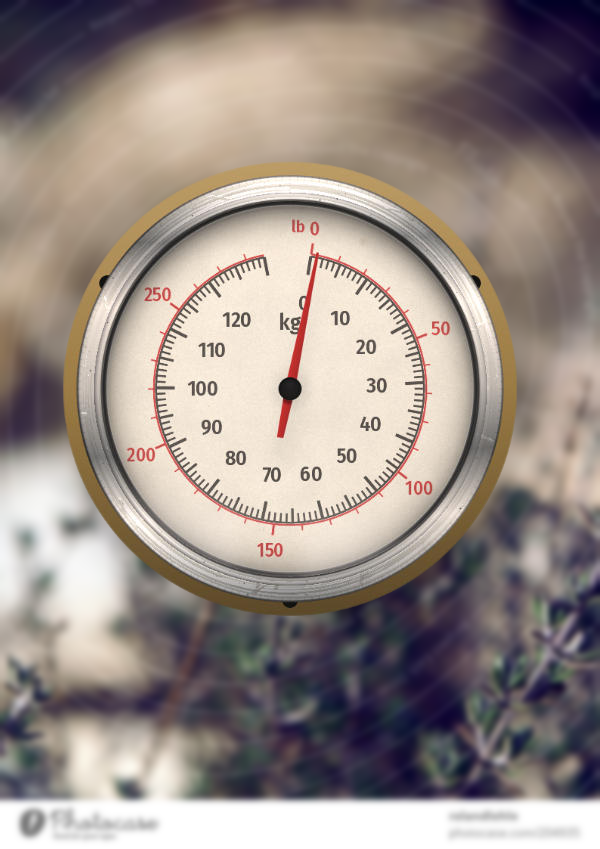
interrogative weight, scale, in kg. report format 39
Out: 1
